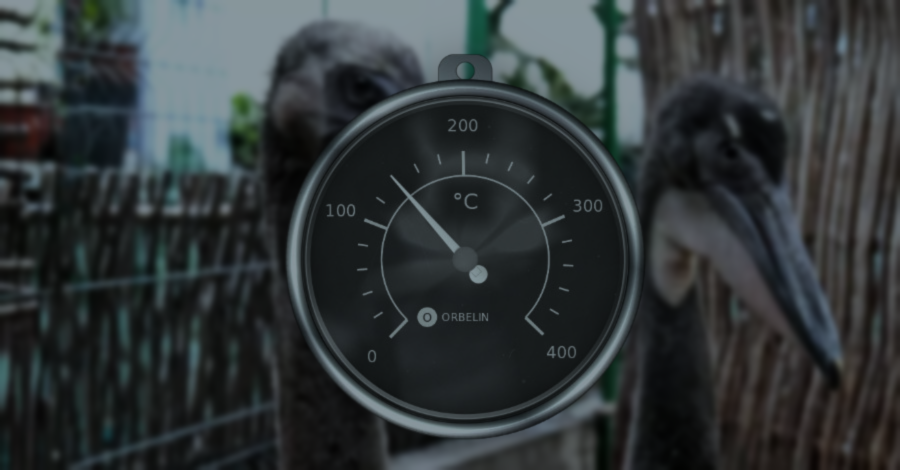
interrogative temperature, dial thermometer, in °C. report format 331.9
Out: 140
